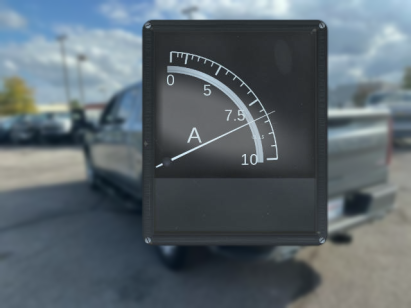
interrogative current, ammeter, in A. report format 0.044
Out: 8.25
